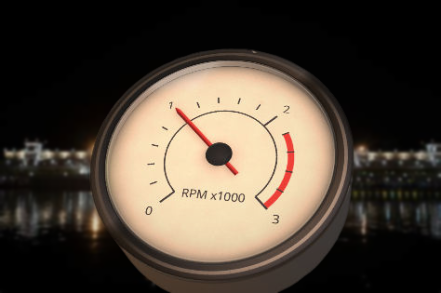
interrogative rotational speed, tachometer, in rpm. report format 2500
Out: 1000
